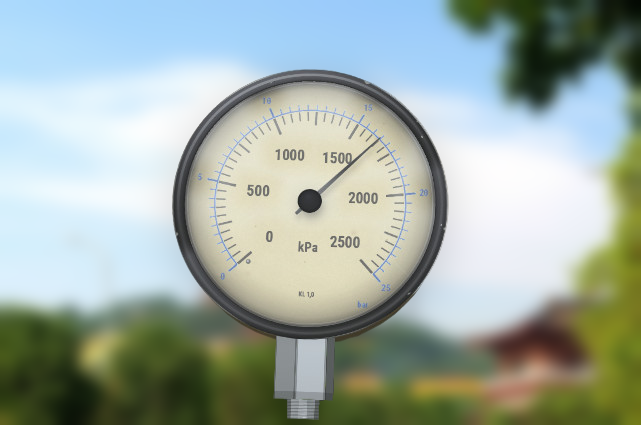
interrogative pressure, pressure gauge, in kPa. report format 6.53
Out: 1650
